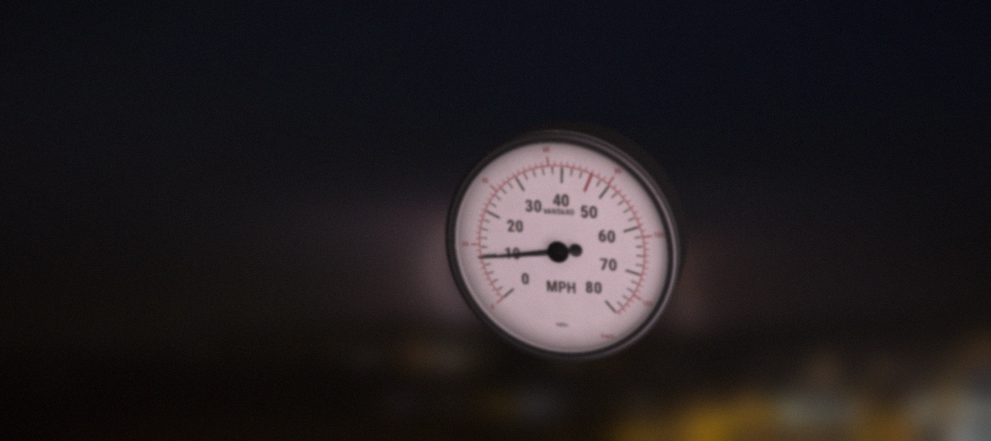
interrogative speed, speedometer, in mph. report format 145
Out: 10
